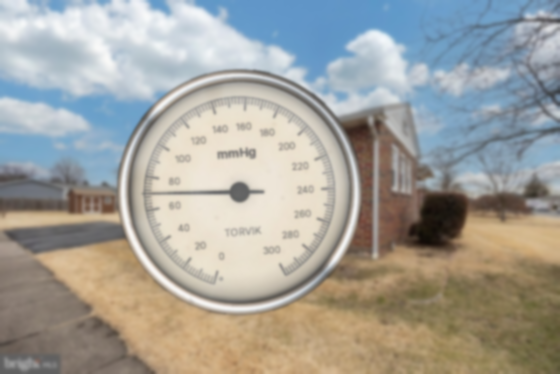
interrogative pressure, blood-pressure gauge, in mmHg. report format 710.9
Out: 70
